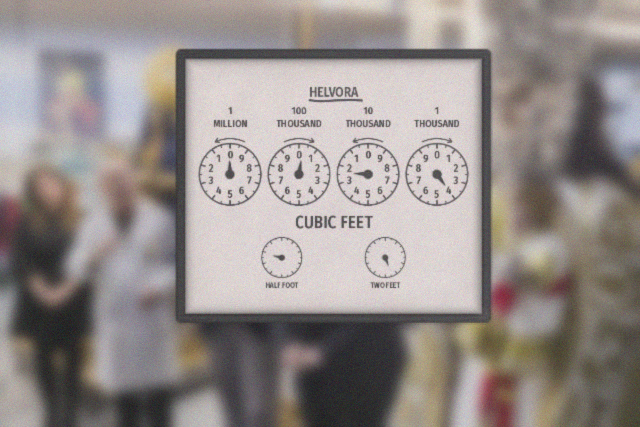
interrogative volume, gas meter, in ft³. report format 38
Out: 2400
